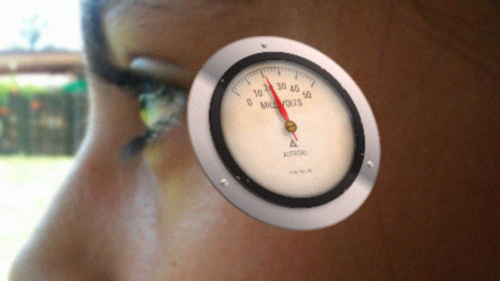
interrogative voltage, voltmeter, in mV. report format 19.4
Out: 20
